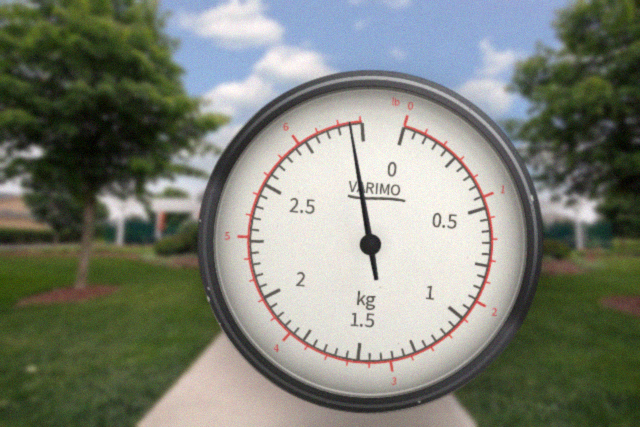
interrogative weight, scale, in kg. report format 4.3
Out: 2.95
